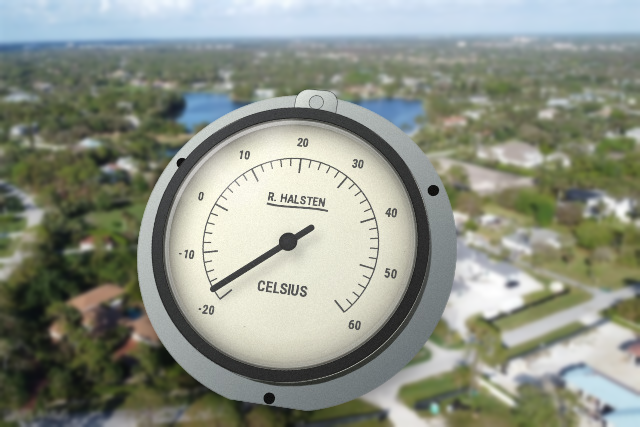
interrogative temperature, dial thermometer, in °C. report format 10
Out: -18
